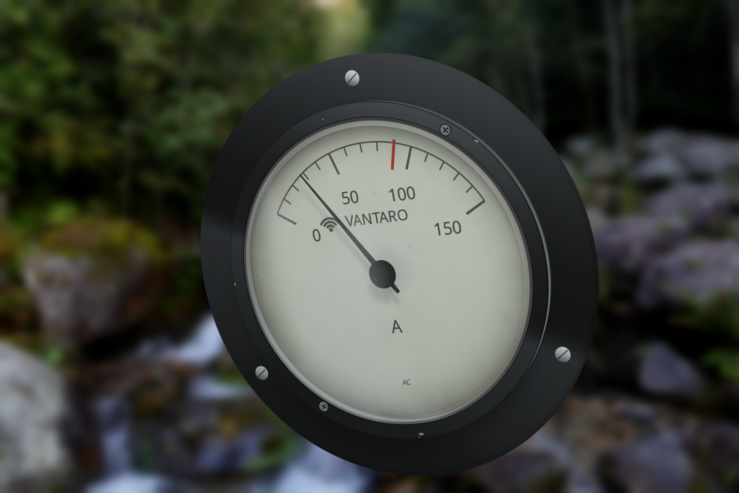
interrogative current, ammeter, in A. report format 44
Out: 30
